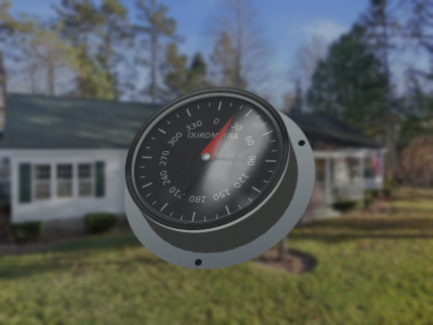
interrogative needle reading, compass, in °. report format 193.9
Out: 20
